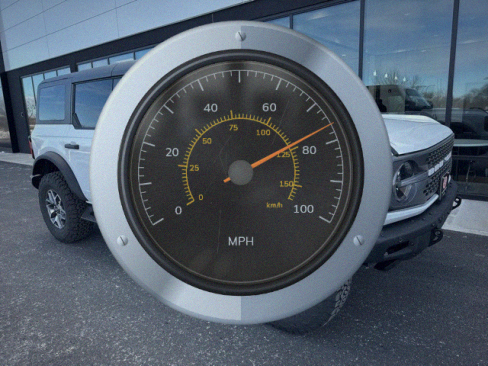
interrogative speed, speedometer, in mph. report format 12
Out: 76
